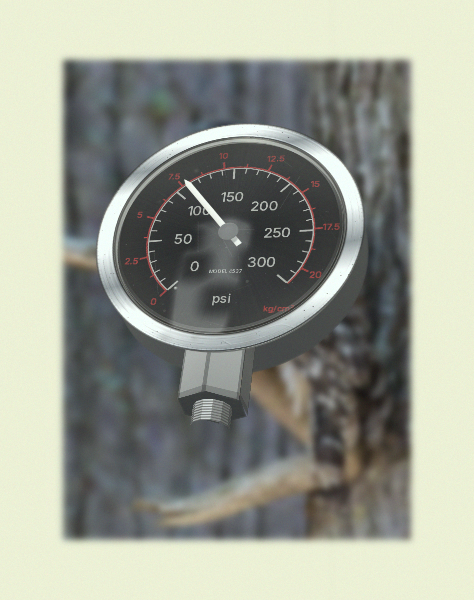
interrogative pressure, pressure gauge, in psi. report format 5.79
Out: 110
